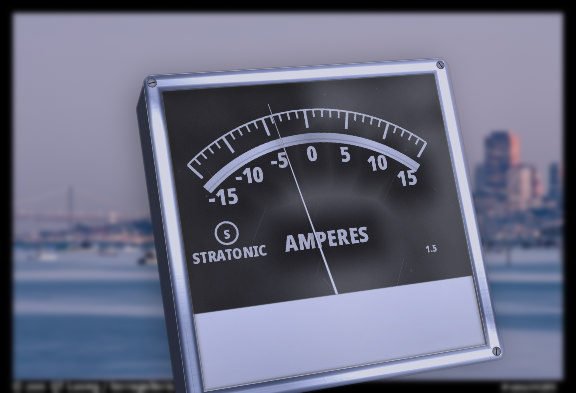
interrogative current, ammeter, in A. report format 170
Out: -4
